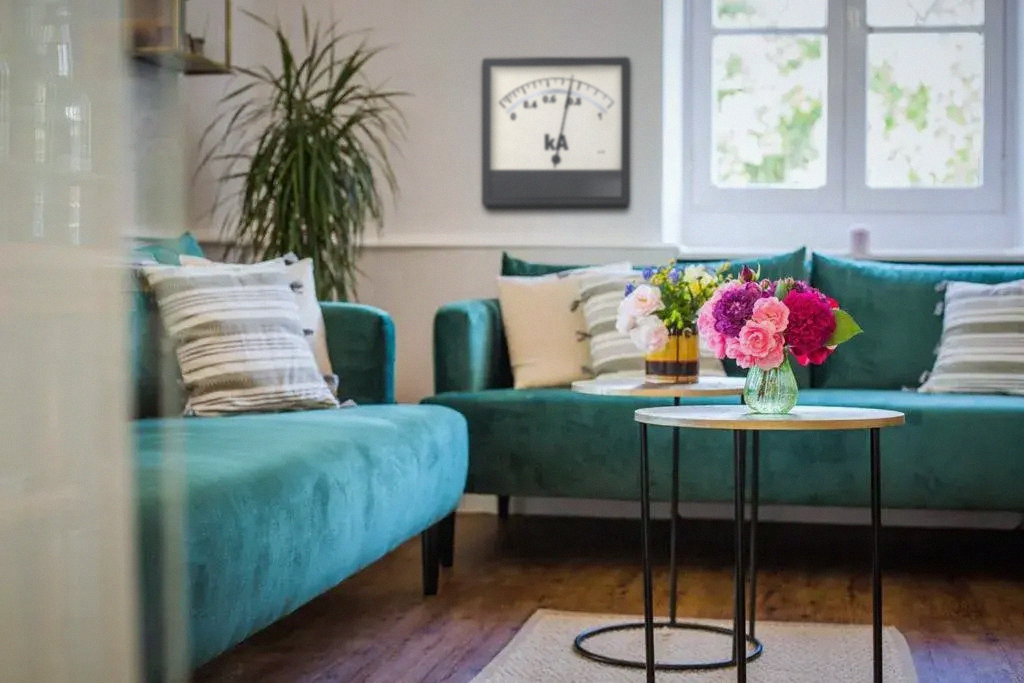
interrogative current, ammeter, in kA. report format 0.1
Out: 0.75
